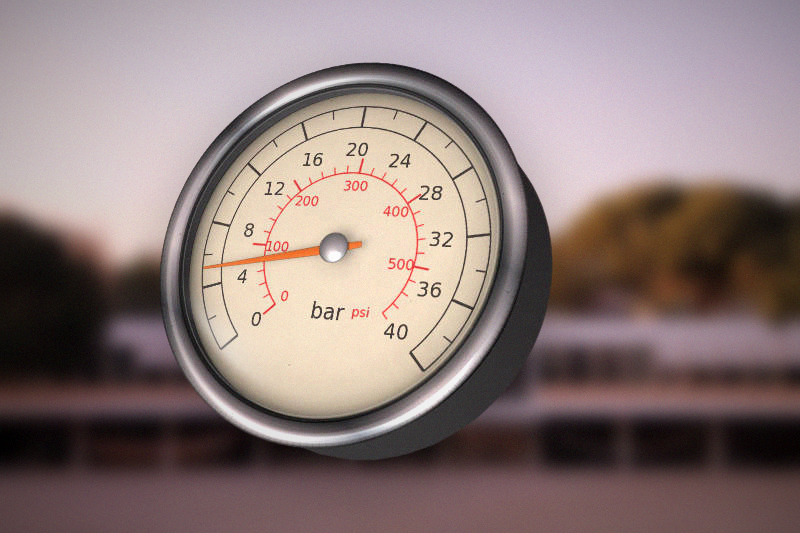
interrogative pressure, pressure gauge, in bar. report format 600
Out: 5
